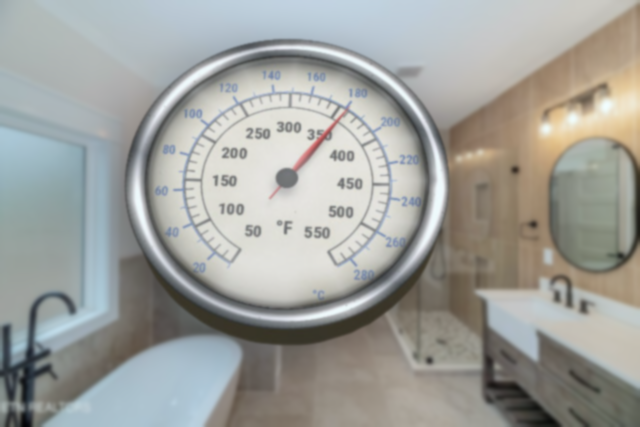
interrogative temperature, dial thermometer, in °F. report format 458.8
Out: 360
